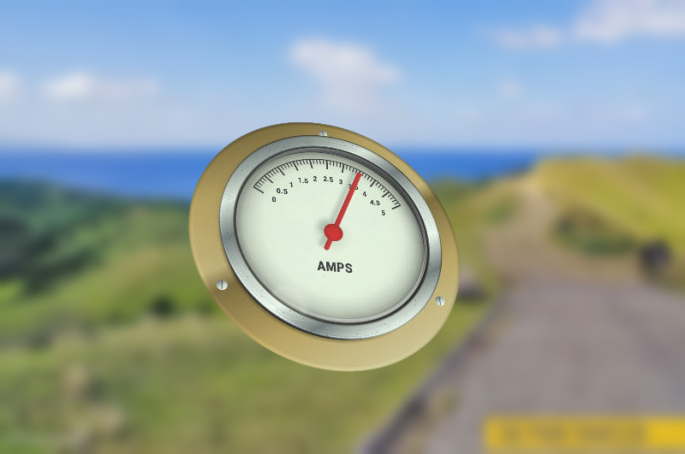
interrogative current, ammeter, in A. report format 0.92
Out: 3.5
